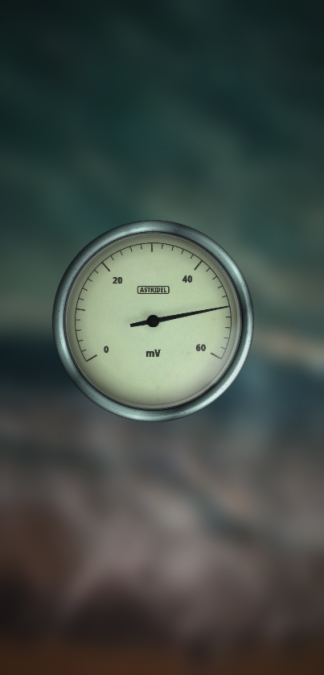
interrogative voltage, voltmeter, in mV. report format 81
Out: 50
